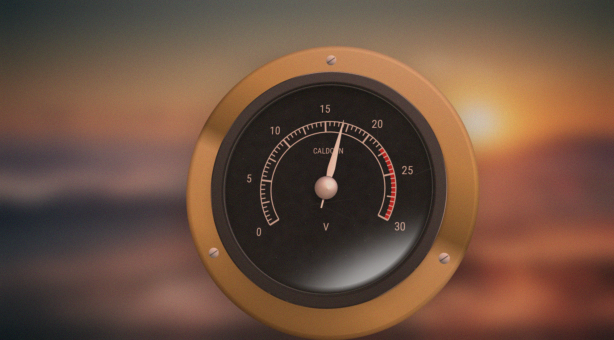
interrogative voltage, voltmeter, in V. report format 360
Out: 17
